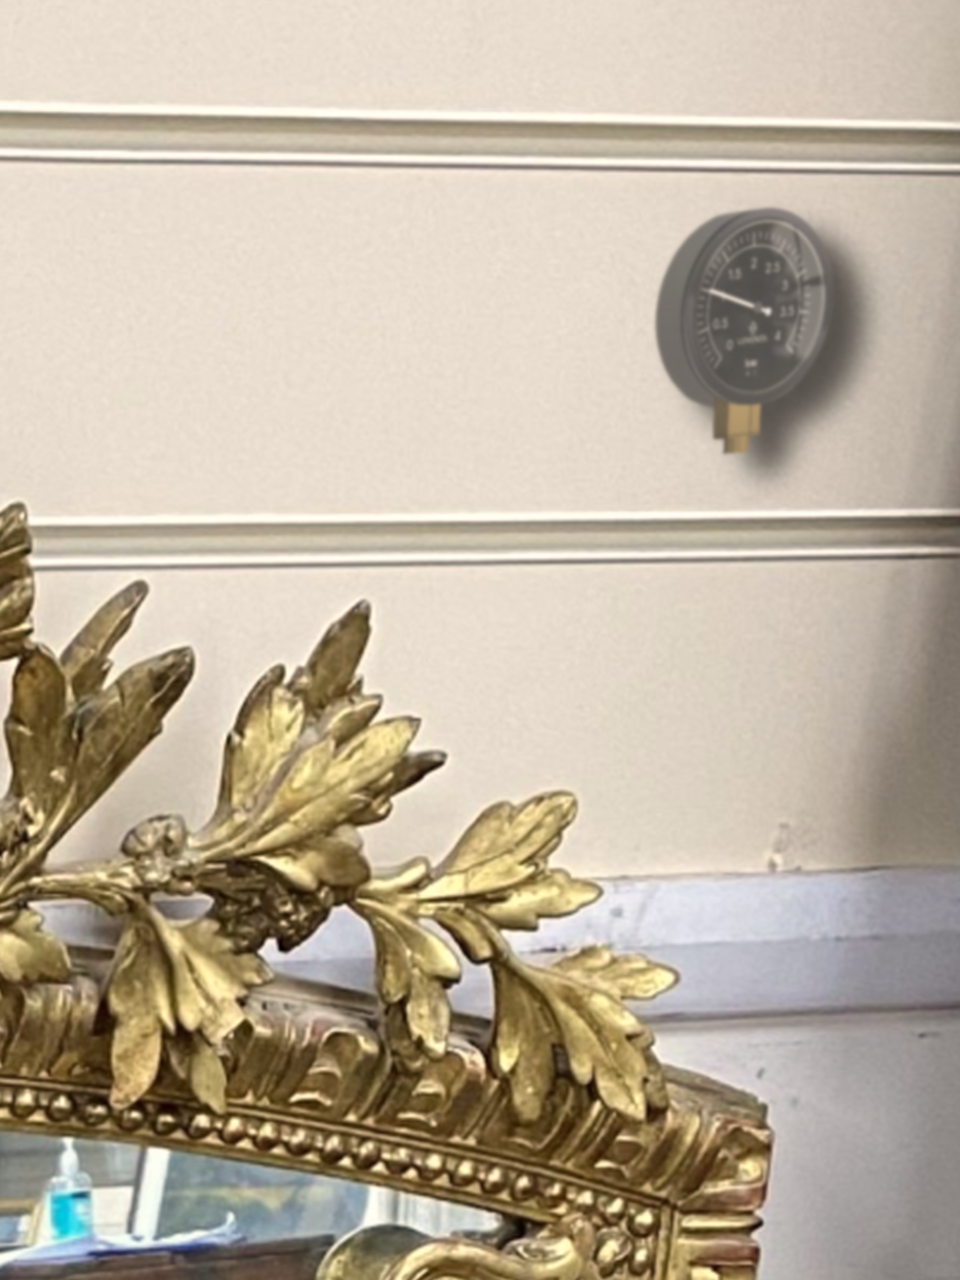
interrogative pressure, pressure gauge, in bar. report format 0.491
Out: 1
